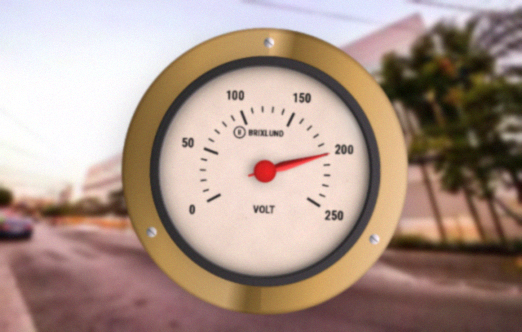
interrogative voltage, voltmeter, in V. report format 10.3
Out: 200
